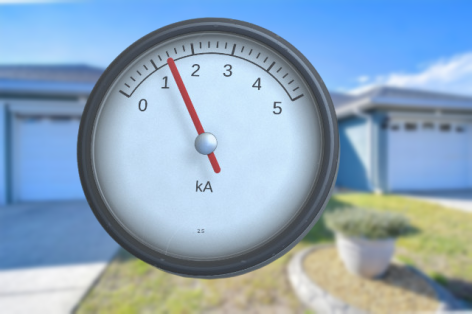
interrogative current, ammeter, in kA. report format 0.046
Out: 1.4
